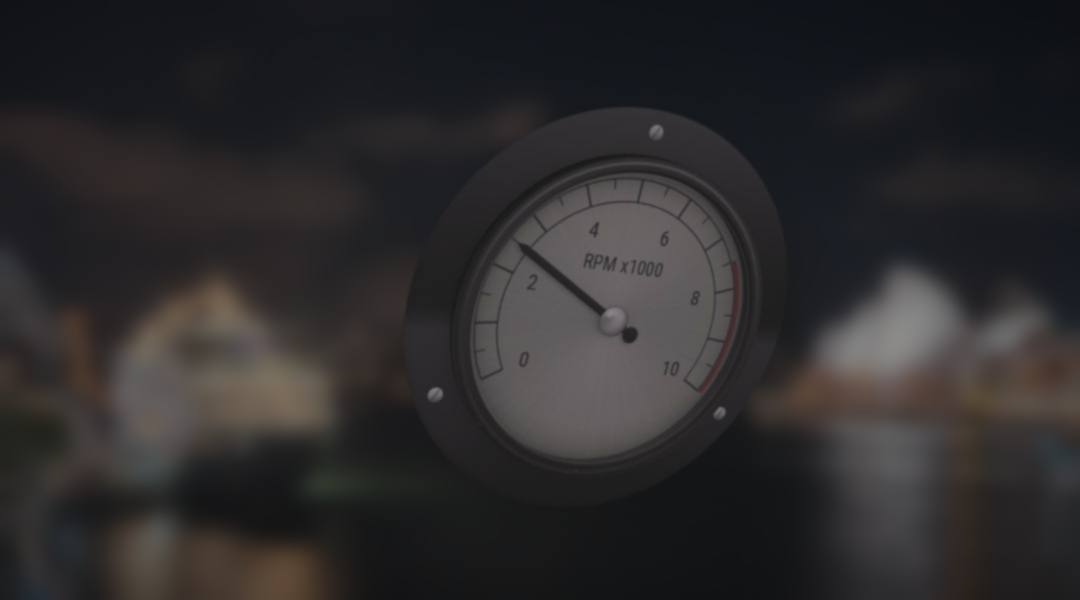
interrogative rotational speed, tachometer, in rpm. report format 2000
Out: 2500
